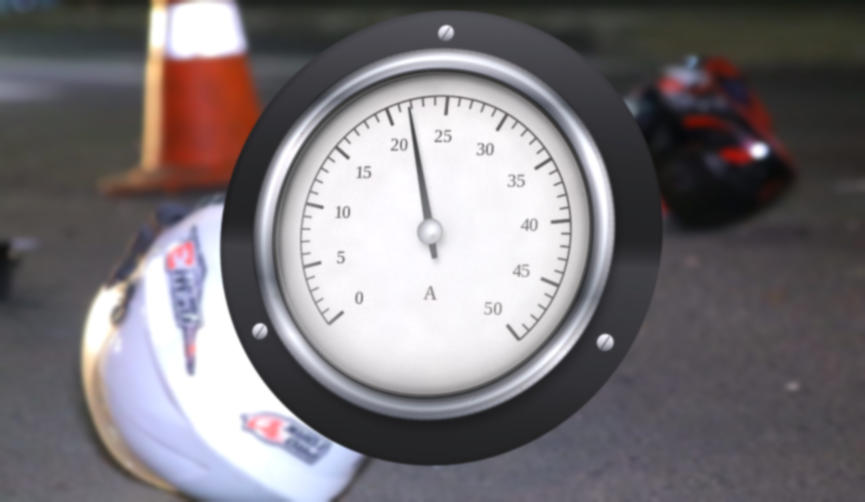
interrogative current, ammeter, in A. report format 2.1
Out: 22
